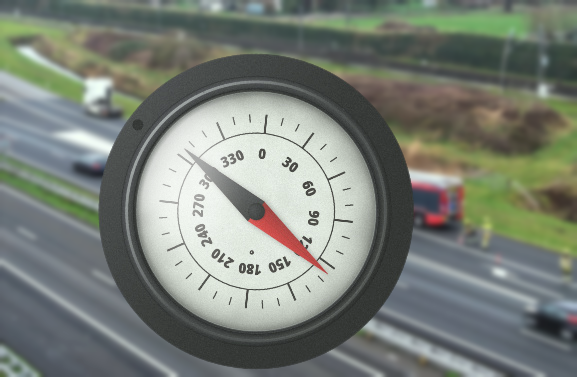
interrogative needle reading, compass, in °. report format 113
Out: 125
